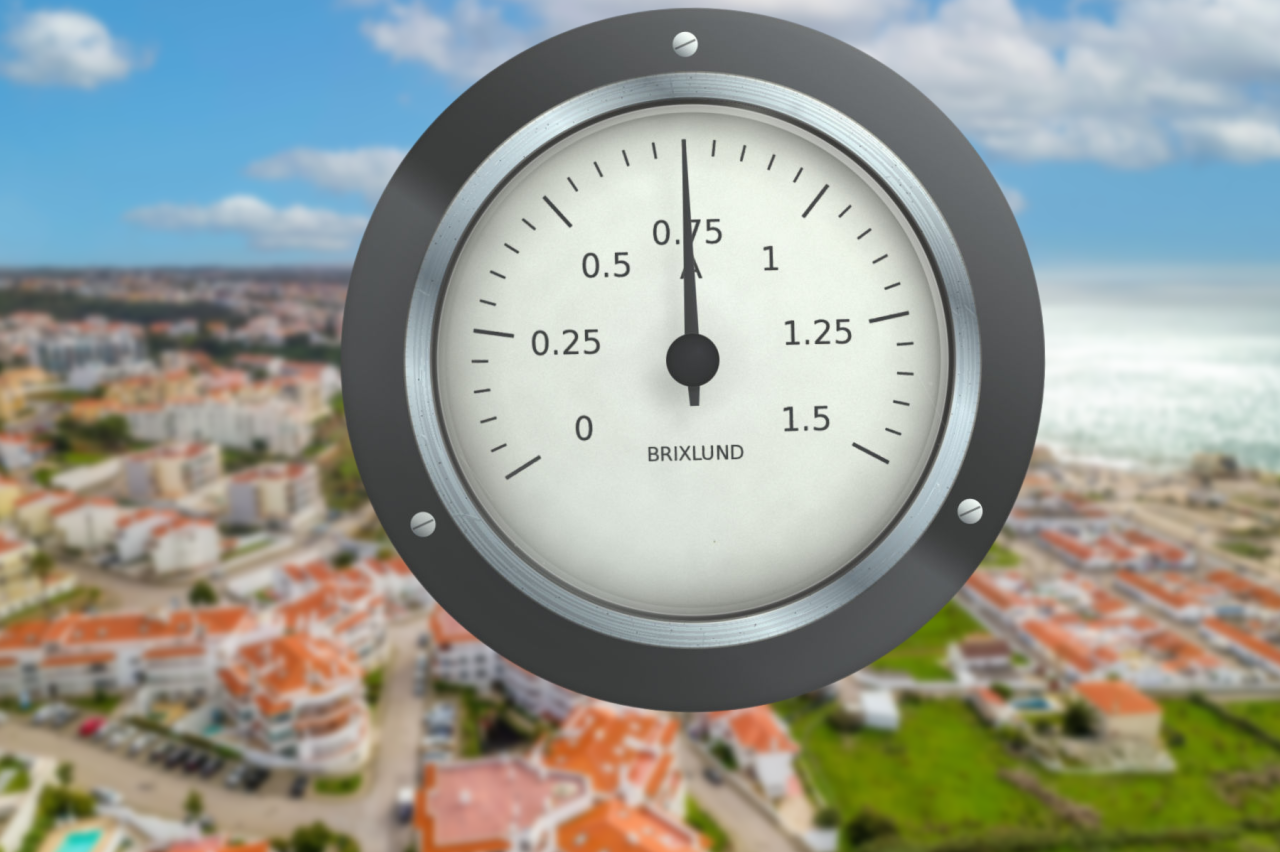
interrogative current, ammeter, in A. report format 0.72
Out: 0.75
